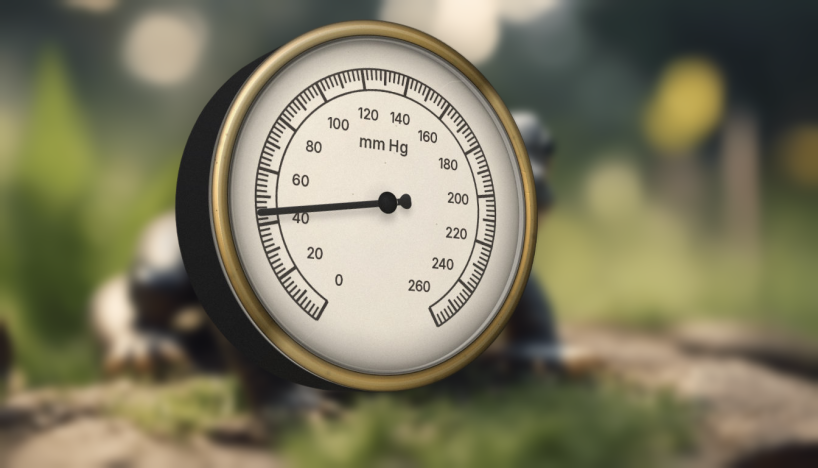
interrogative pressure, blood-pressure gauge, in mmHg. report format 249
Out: 44
